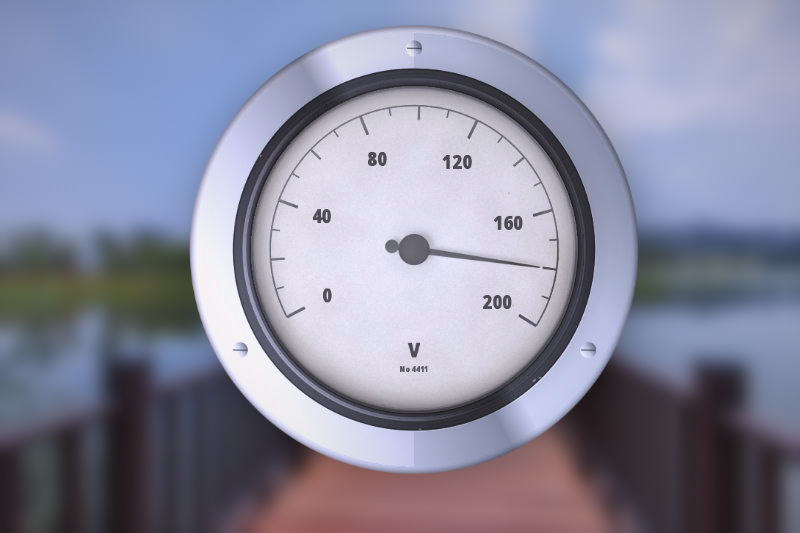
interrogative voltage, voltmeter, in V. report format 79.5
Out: 180
